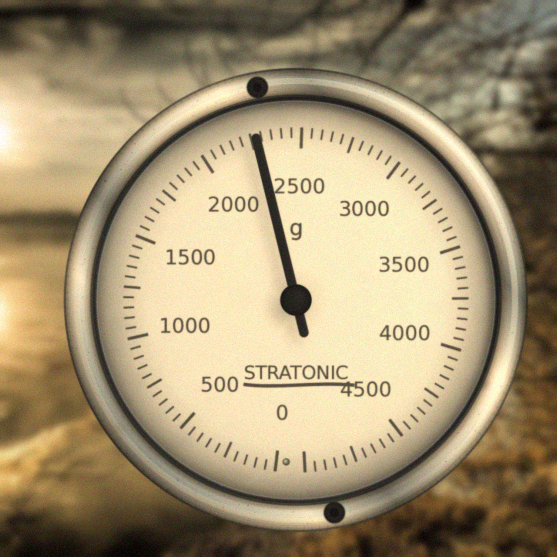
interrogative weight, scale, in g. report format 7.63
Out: 2275
